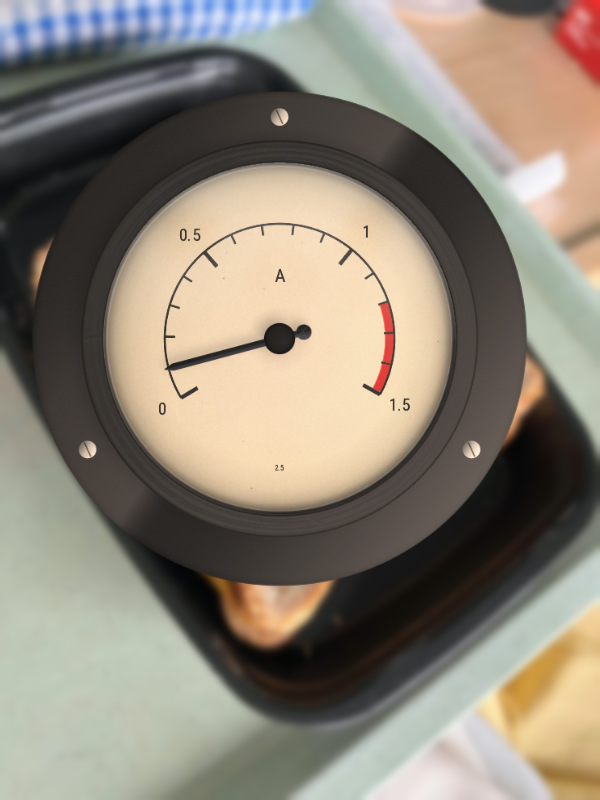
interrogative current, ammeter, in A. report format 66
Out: 0.1
